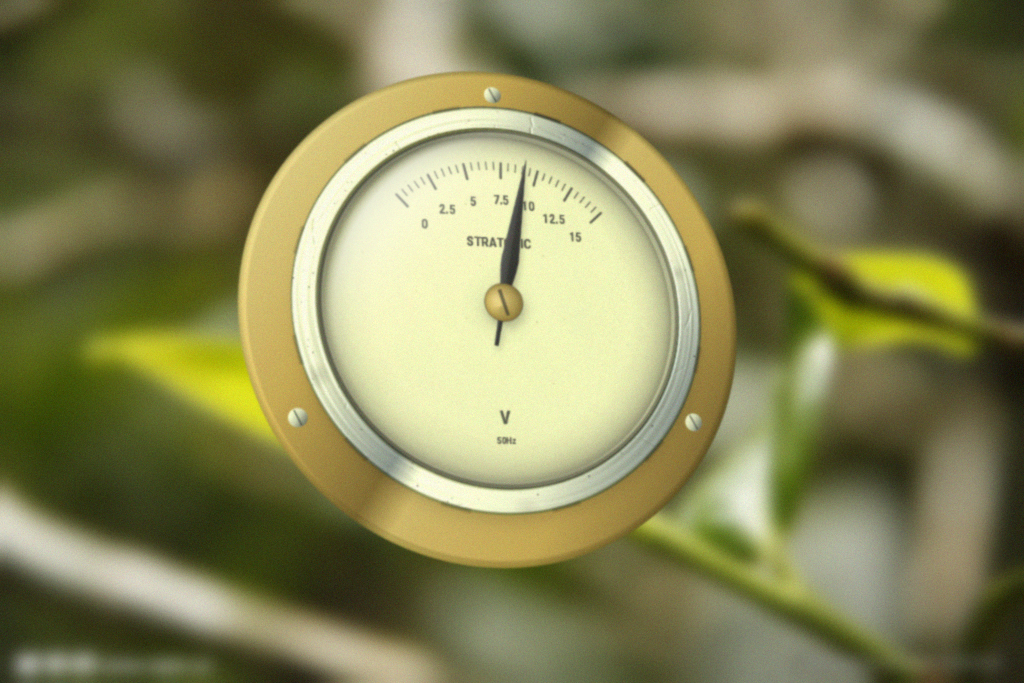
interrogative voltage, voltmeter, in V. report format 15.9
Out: 9
